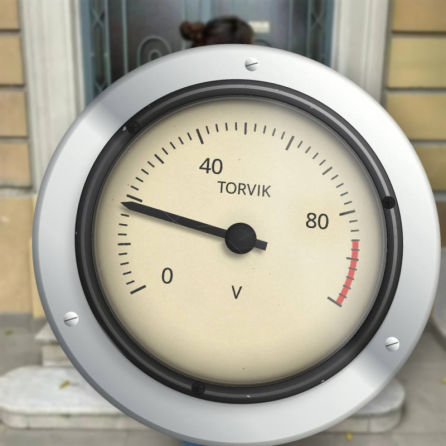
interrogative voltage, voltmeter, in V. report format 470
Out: 18
